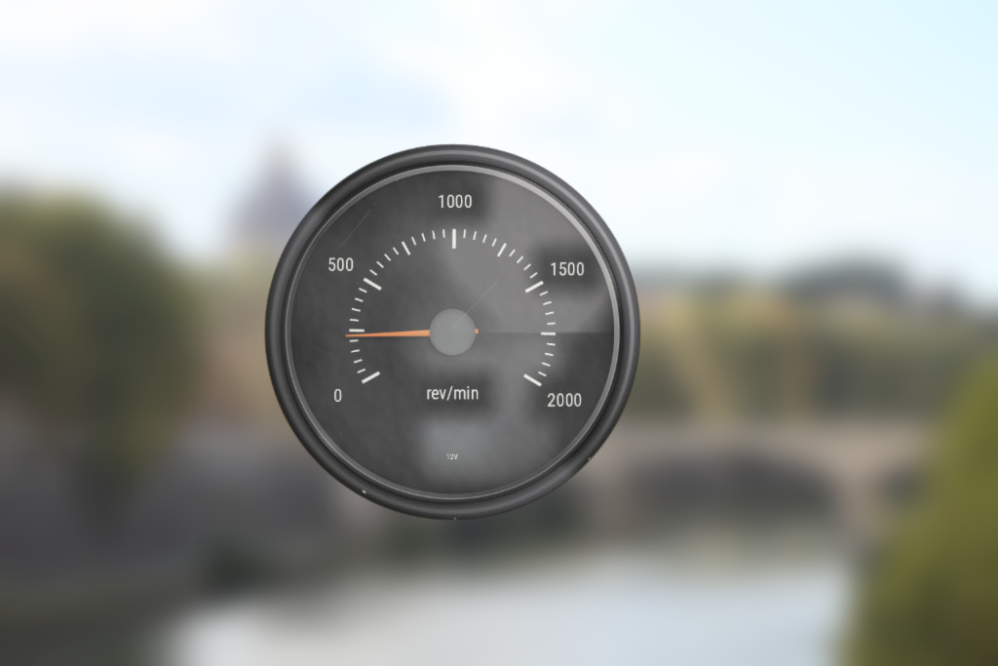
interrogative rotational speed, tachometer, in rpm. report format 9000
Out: 225
